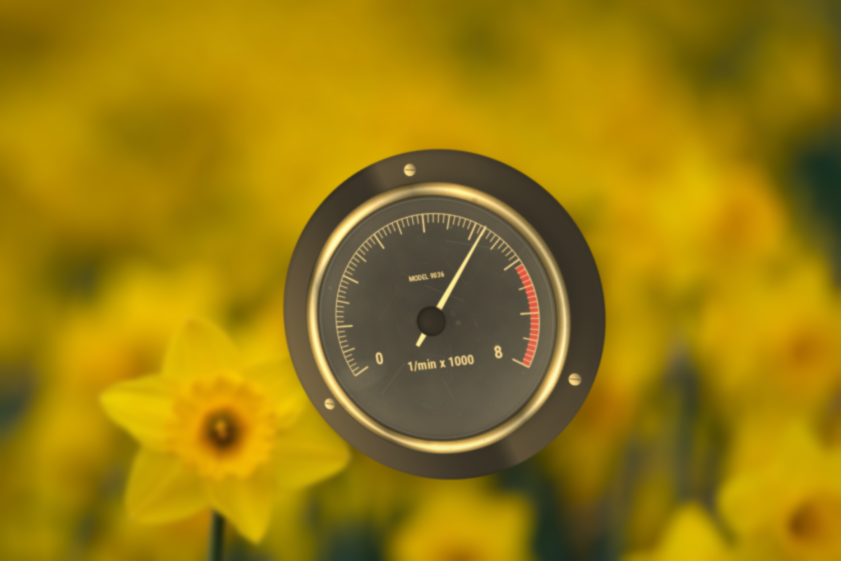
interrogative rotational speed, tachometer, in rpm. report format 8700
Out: 5200
